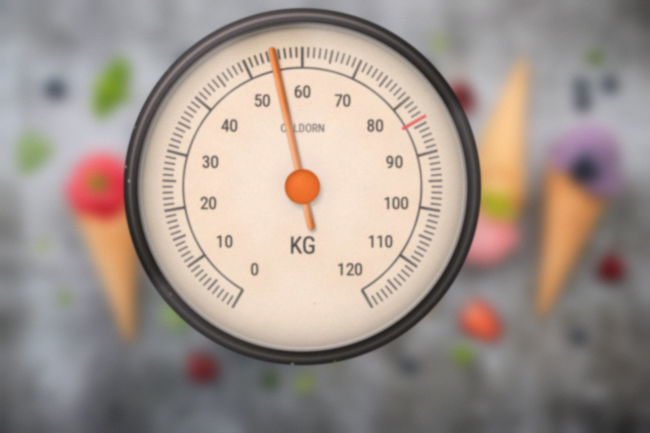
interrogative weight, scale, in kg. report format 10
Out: 55
